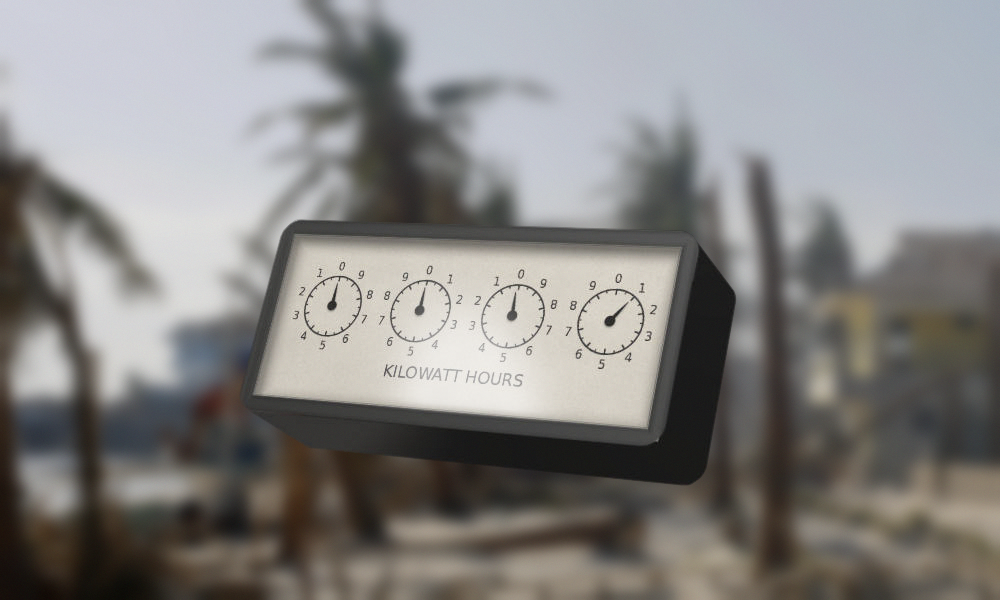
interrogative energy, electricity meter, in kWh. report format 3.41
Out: 1
